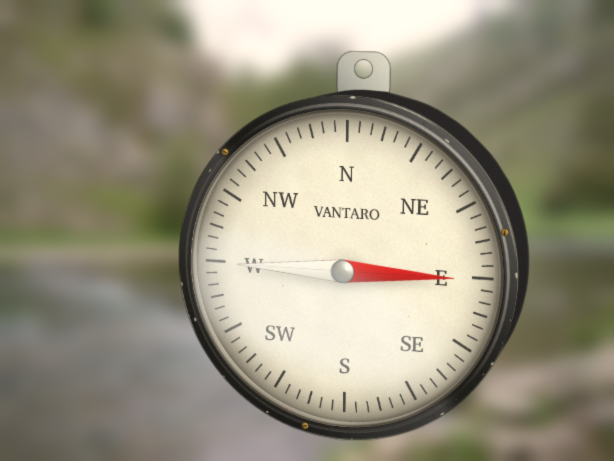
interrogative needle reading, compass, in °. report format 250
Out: 90
